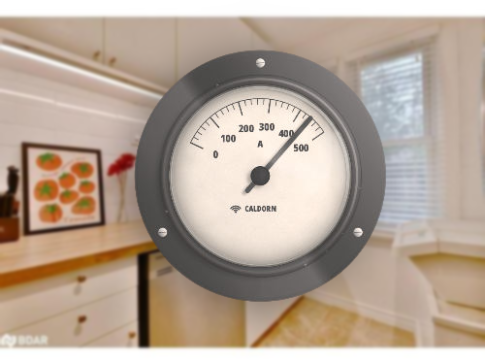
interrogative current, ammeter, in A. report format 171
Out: 440
